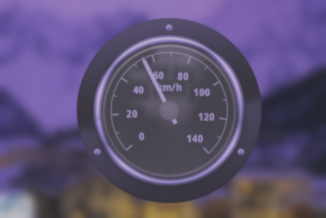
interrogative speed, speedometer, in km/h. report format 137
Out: 55
